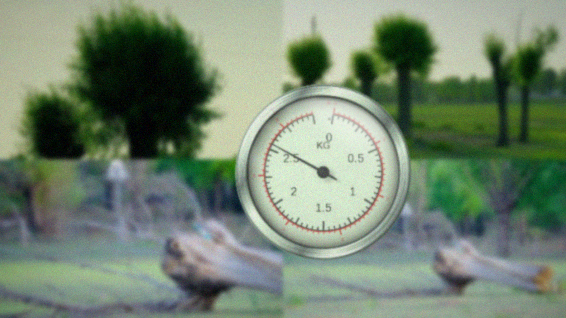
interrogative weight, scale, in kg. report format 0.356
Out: 2.55
